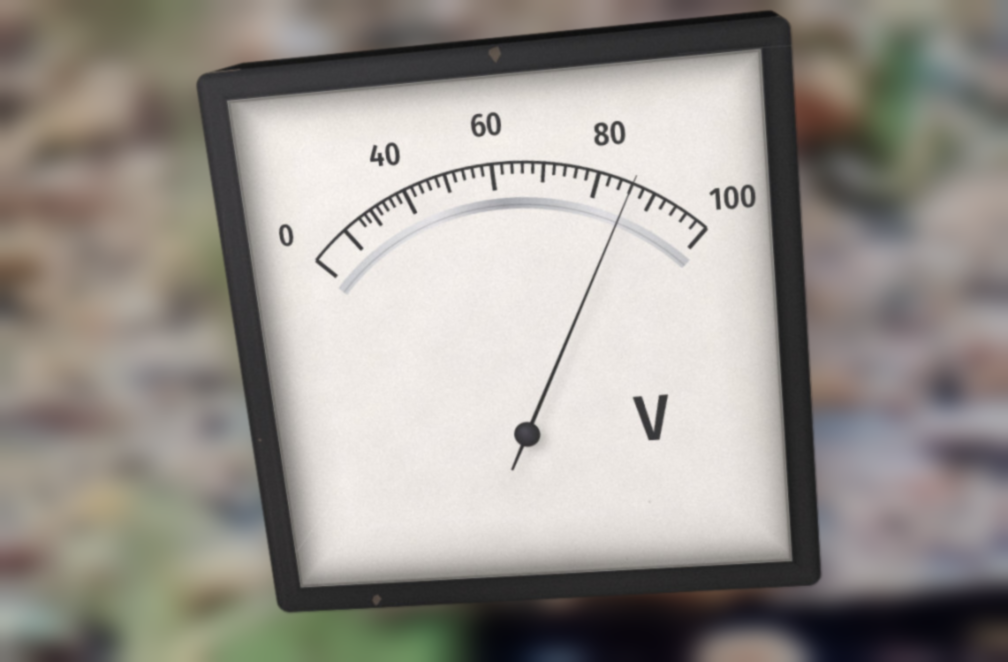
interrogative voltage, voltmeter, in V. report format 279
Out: 86
